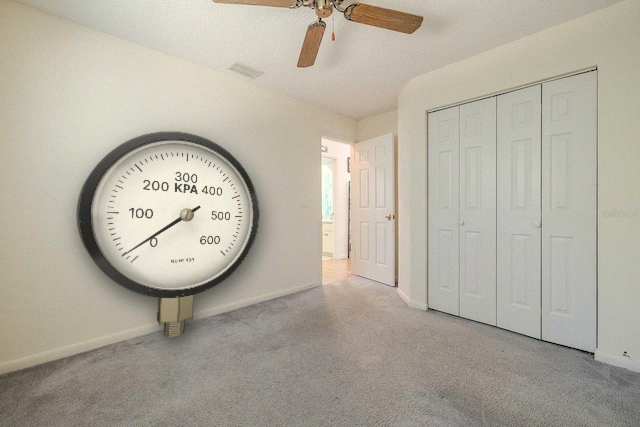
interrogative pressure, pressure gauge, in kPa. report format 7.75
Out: 20
